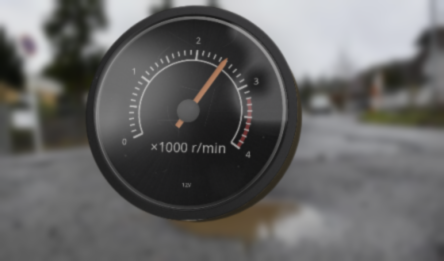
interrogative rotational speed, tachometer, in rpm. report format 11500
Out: 2500
